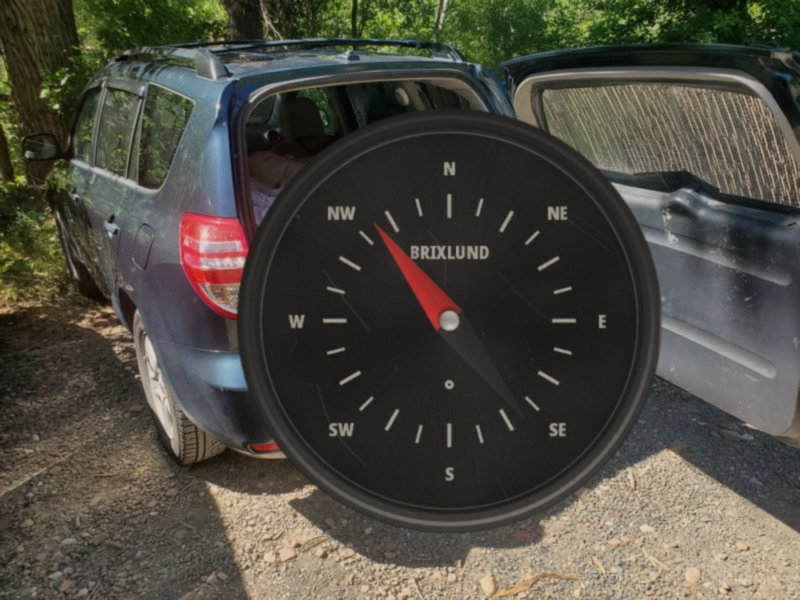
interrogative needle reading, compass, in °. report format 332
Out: 322.5
